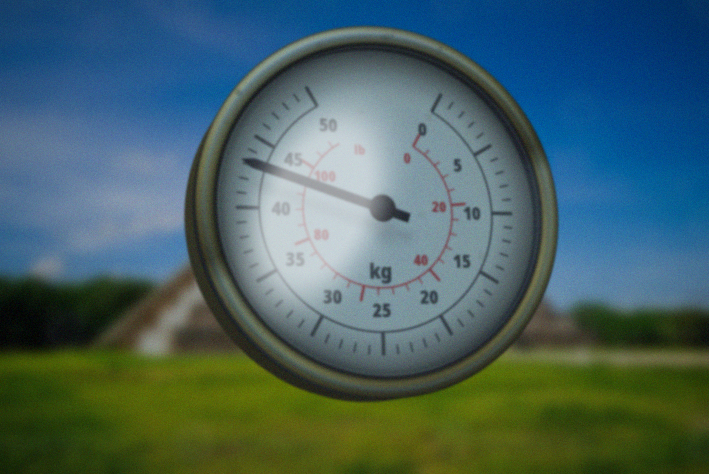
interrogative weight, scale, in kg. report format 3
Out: 43
